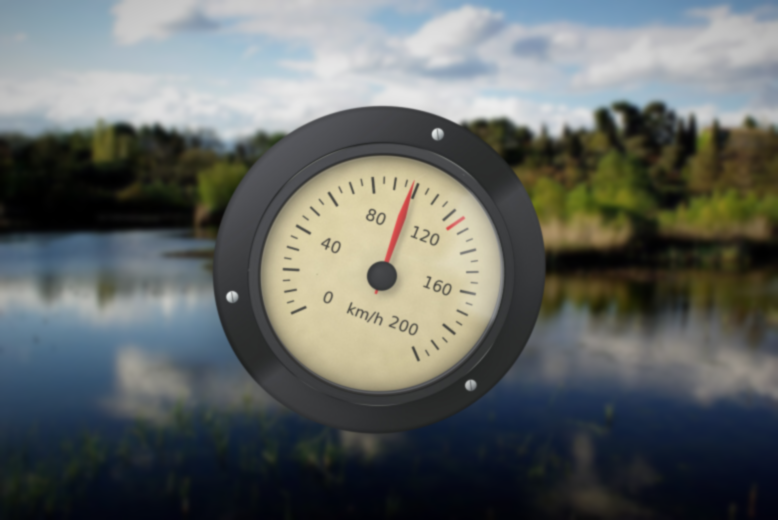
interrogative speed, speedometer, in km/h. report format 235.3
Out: 97.5
